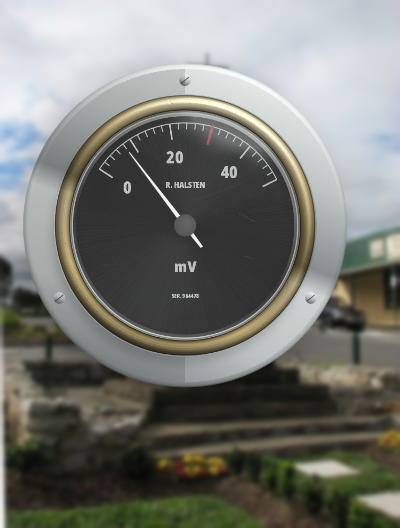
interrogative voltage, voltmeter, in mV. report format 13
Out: 8
